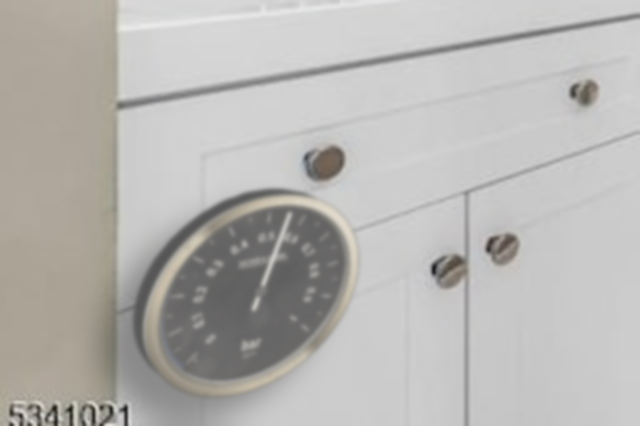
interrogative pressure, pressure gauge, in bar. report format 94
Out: 0.55
